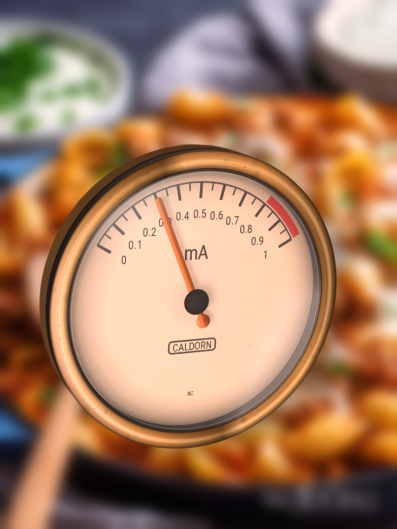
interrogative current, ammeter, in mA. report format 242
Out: 0.3
